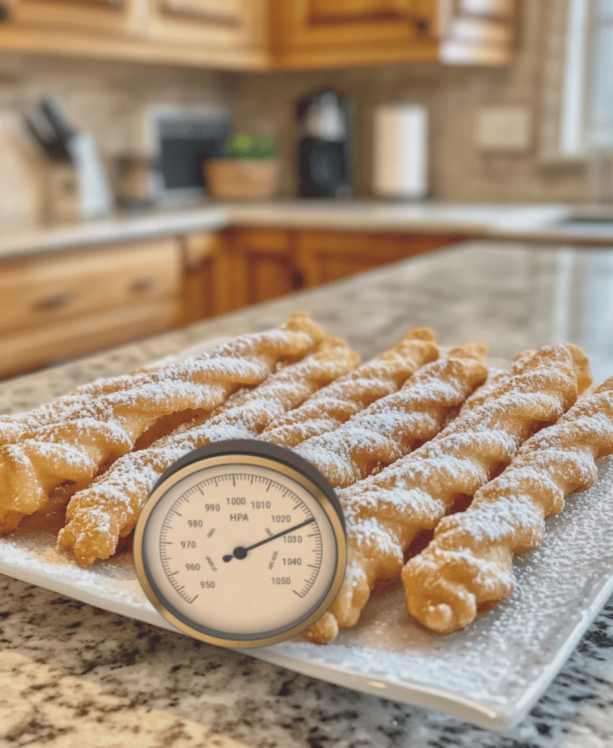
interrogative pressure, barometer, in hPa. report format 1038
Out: 1025
